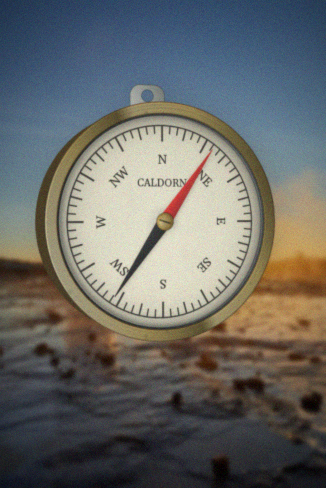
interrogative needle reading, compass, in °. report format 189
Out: 35
